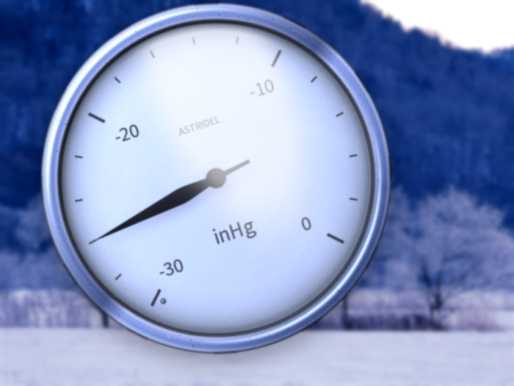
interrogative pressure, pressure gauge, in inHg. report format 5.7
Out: -26
